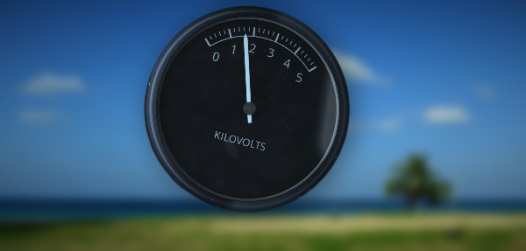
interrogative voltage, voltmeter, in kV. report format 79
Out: 1.6
